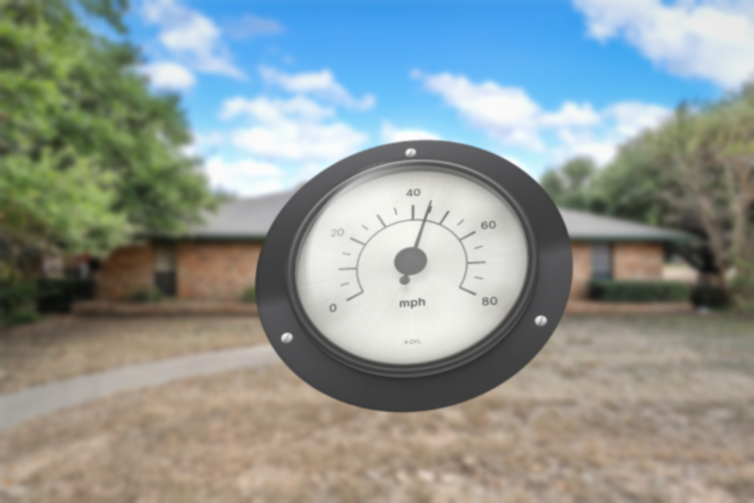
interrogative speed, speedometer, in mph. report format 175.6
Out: 45
